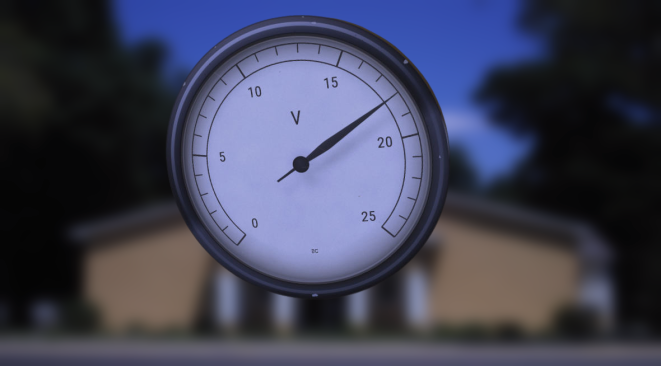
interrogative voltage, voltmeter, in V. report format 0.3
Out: 18
